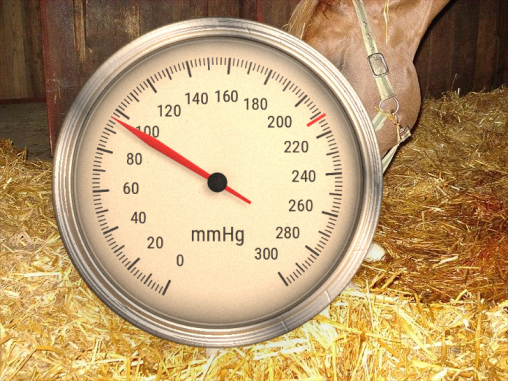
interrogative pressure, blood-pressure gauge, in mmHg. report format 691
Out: 96
